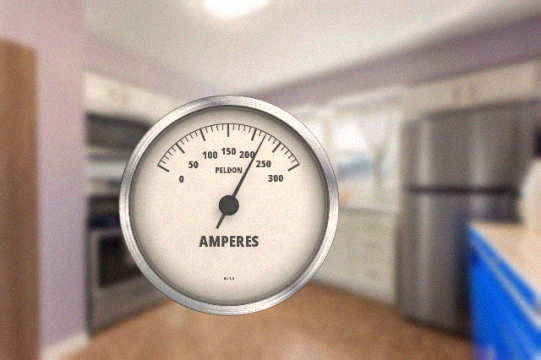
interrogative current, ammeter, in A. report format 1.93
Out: 220
